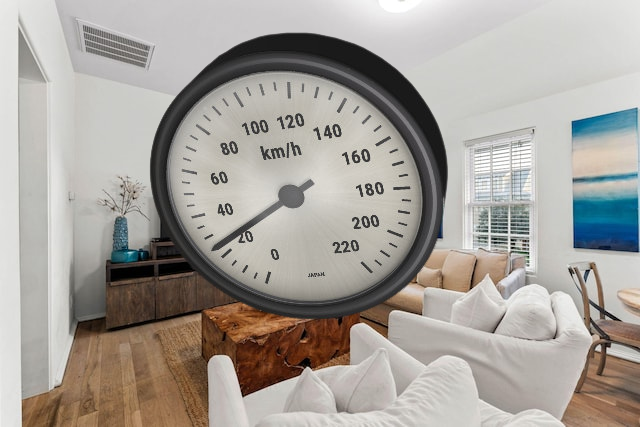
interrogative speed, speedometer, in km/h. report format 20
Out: 25
